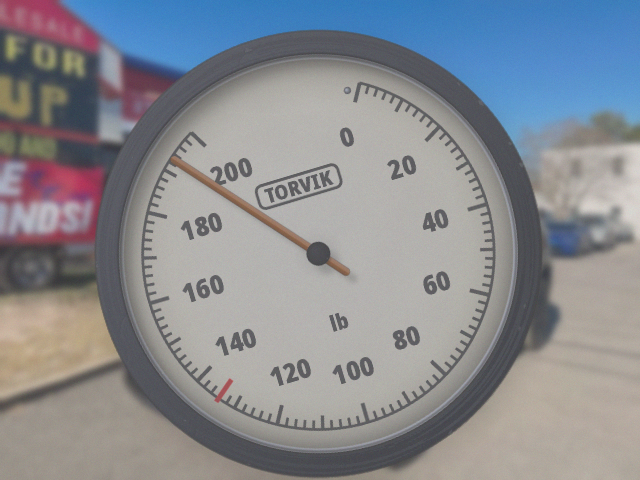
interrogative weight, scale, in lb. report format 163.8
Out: 193
